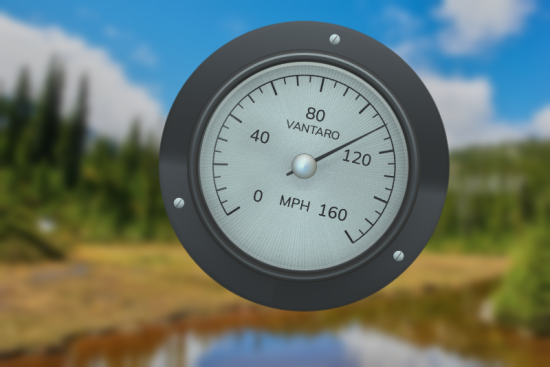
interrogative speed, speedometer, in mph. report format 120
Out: 110
